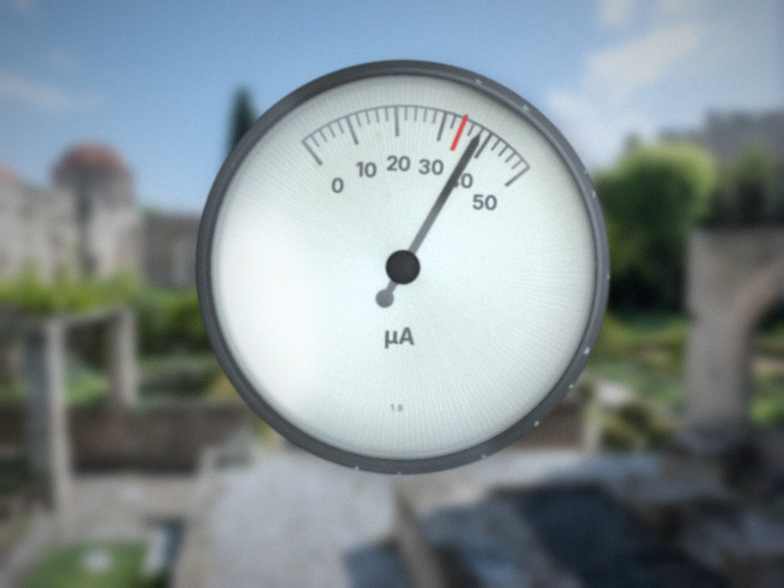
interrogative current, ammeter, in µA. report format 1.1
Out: 38
